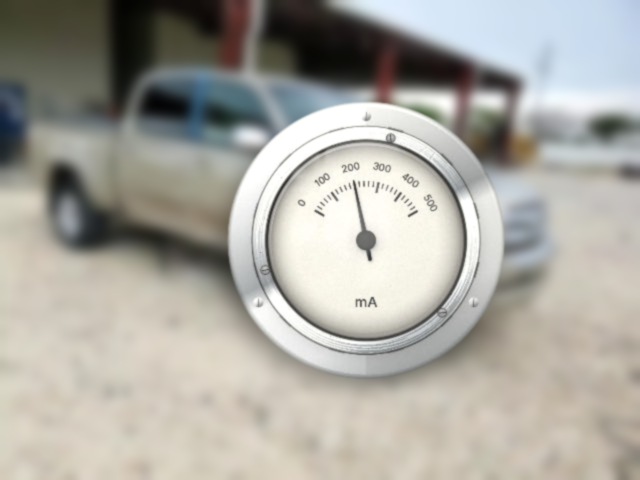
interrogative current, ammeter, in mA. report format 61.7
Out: 200
